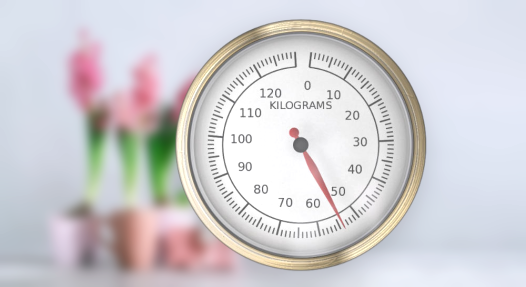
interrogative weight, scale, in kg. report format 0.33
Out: 54
